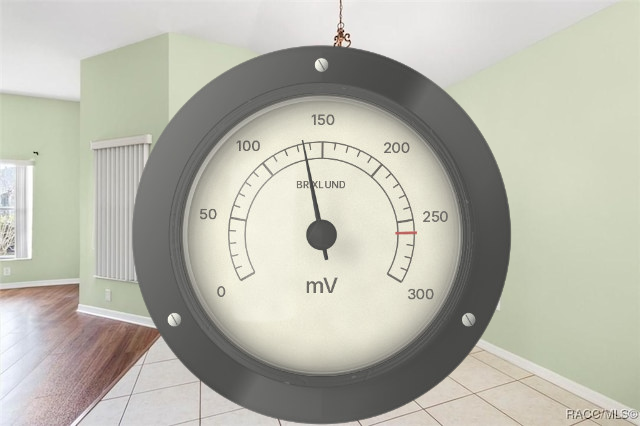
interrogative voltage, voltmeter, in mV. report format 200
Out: 135
